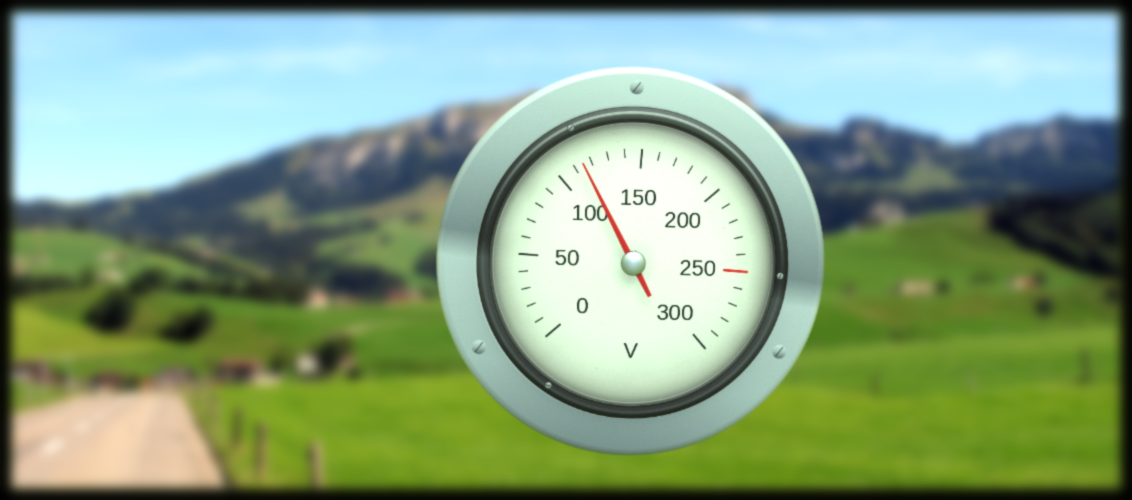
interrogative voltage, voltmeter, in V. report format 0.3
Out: 115
